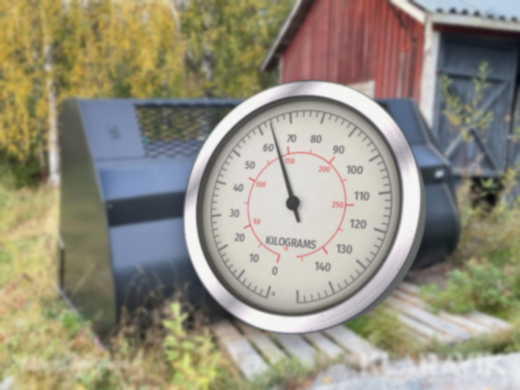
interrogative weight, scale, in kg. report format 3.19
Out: 64
